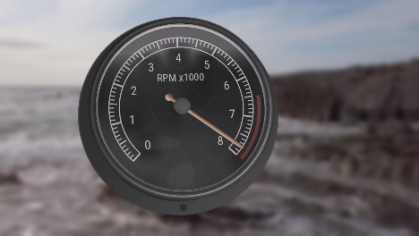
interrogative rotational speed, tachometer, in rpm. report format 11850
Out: 7800
